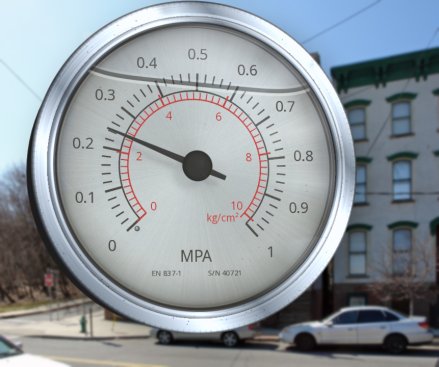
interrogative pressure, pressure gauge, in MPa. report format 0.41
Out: 0.24
